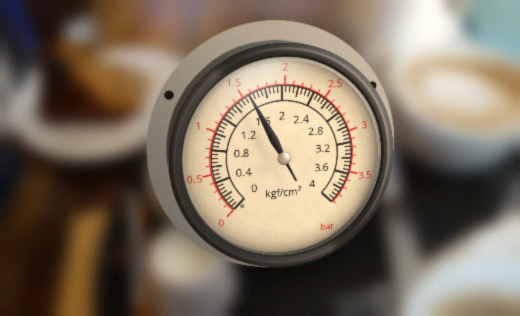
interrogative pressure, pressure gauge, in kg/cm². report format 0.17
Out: 1.6
